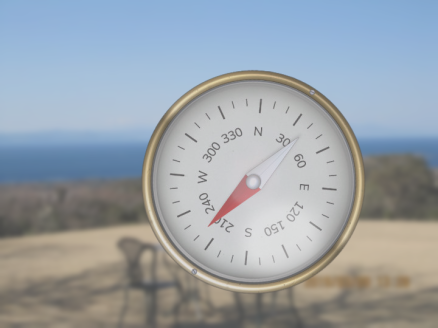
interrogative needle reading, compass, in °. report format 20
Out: 220
